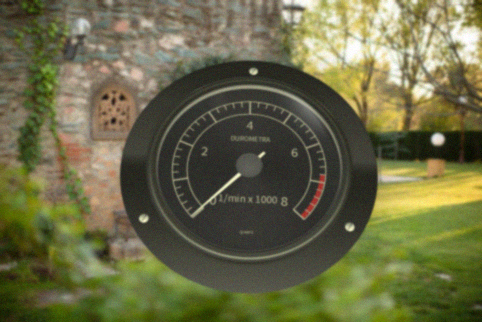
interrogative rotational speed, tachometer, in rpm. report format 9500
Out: 0
